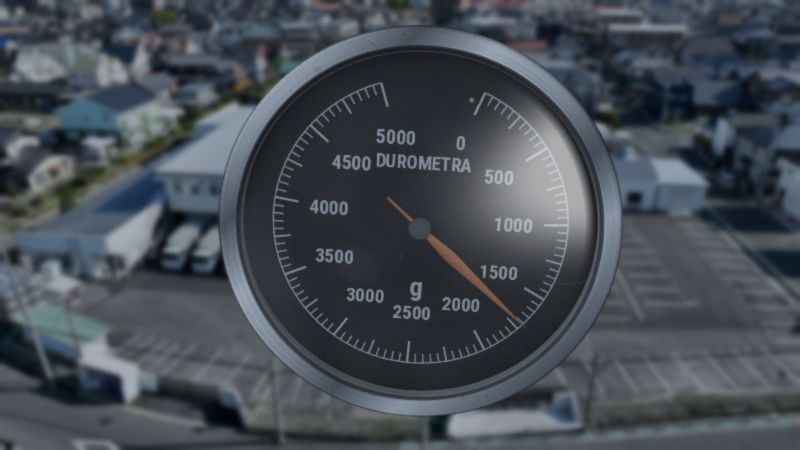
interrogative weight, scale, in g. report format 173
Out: 1700
